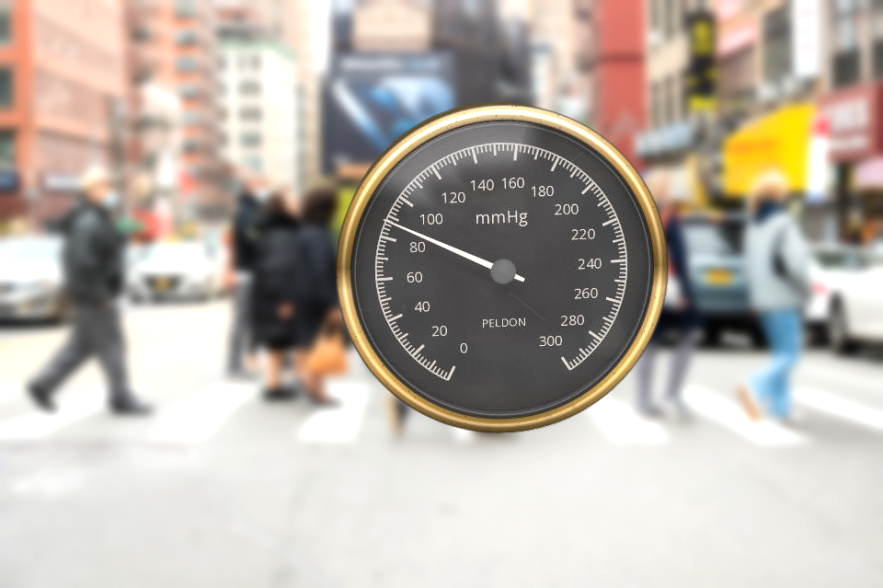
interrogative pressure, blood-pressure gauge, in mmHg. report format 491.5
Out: 88
